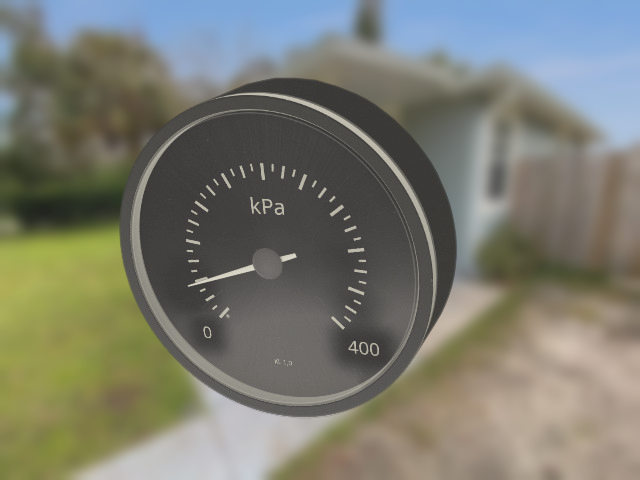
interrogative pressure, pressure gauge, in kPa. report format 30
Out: 40
